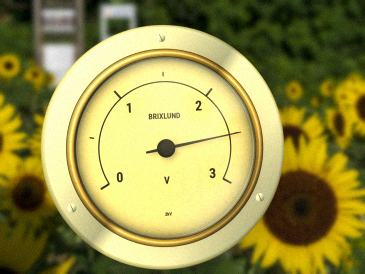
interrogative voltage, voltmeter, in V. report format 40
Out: 2.5
